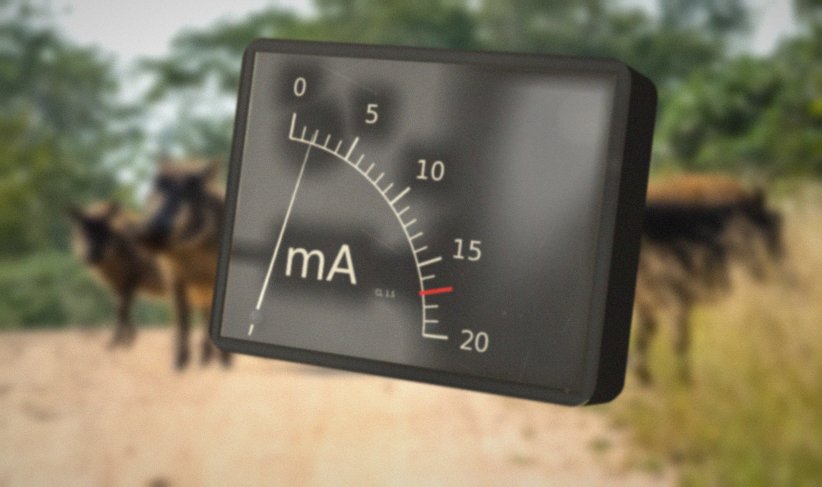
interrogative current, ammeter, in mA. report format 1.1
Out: 2
